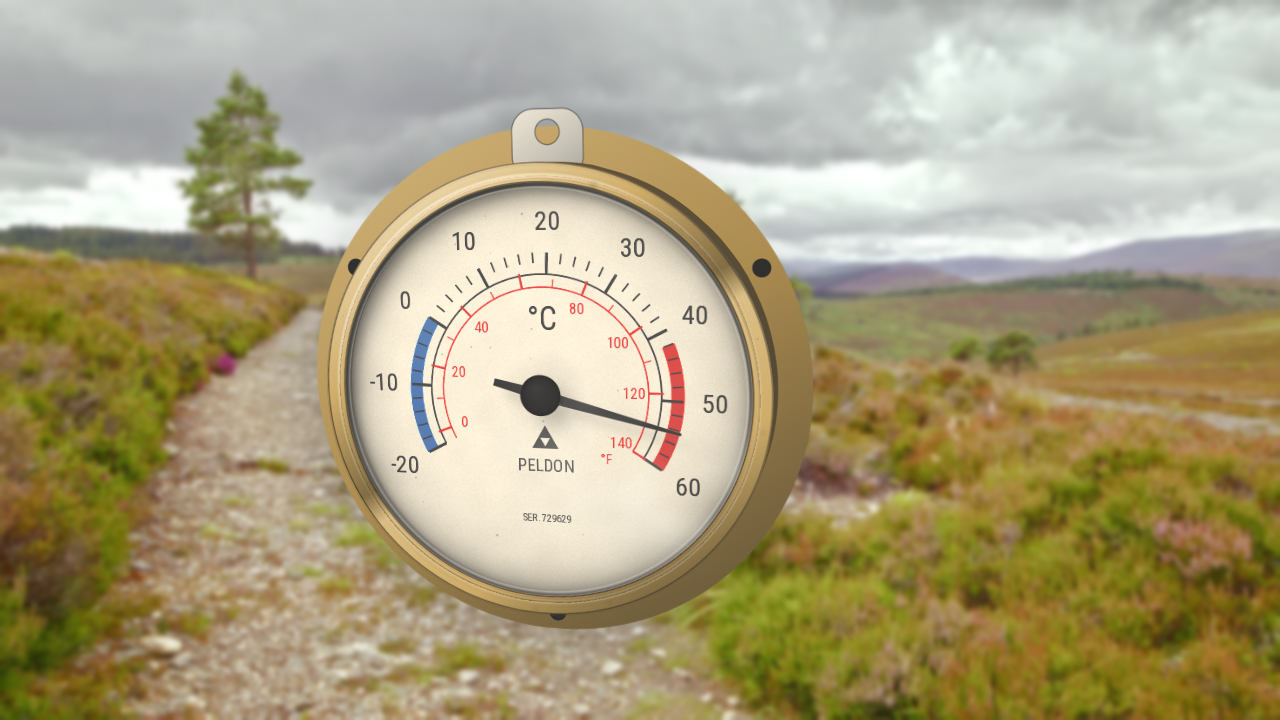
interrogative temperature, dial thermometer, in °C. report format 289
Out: 54
